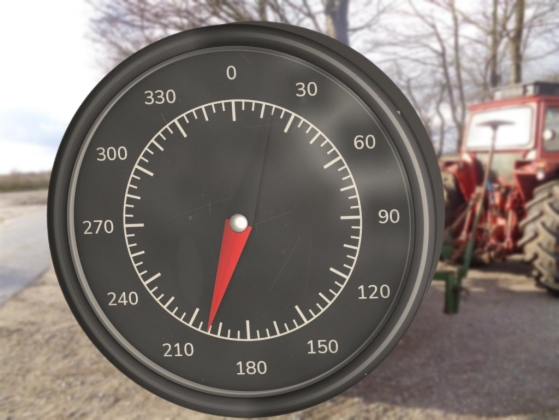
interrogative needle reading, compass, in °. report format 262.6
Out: 200
